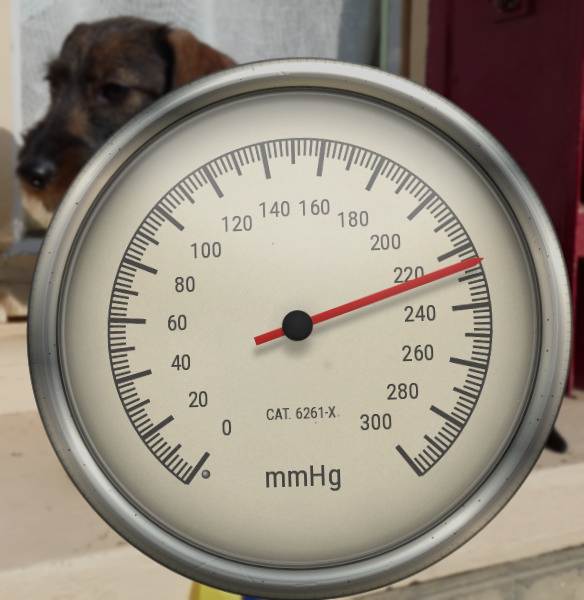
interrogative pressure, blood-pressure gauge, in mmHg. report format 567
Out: 226
